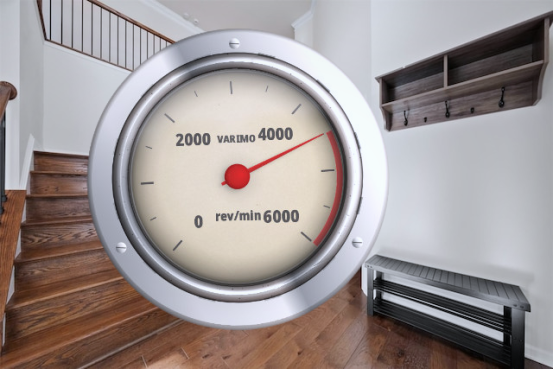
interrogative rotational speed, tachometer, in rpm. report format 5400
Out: 4500
